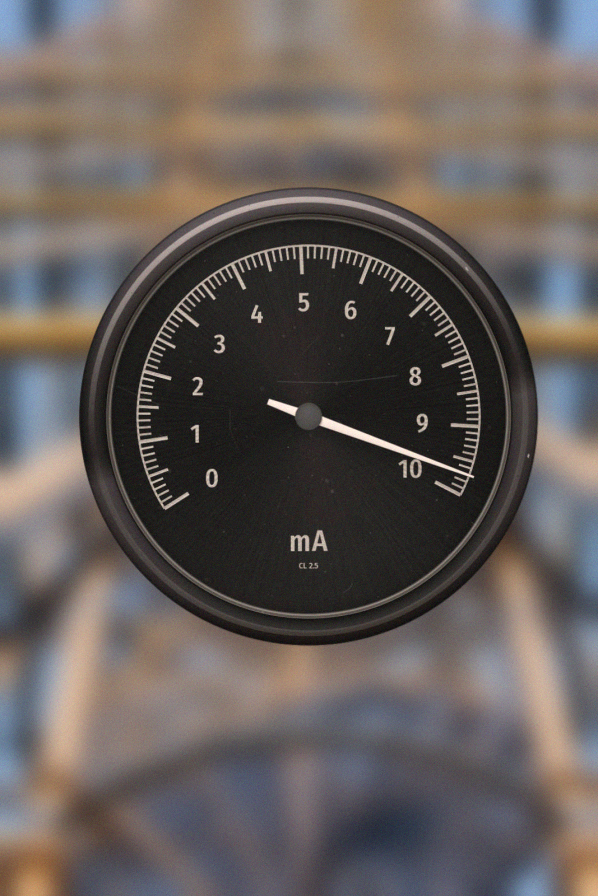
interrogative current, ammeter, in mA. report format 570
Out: 9.7
